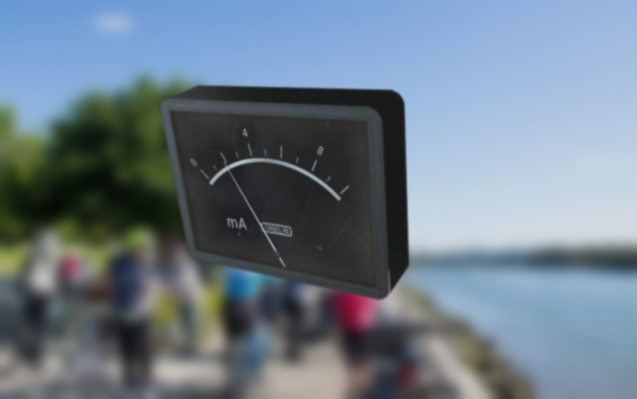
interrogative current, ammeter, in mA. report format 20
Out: 2
